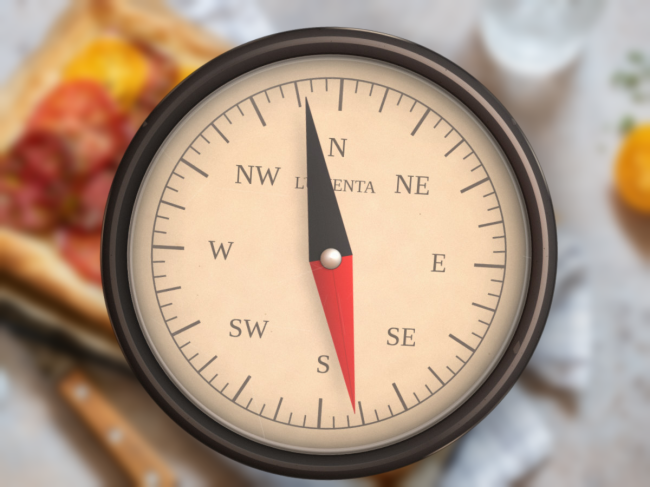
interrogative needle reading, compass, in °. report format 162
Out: 167.5
